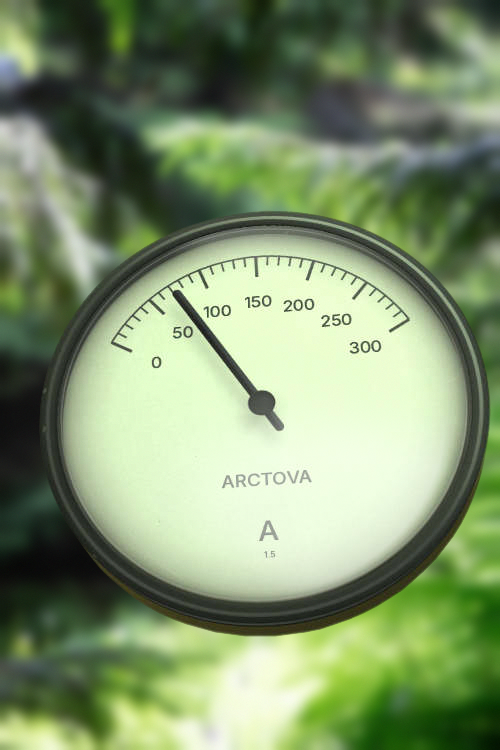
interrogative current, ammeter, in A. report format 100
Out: 70
